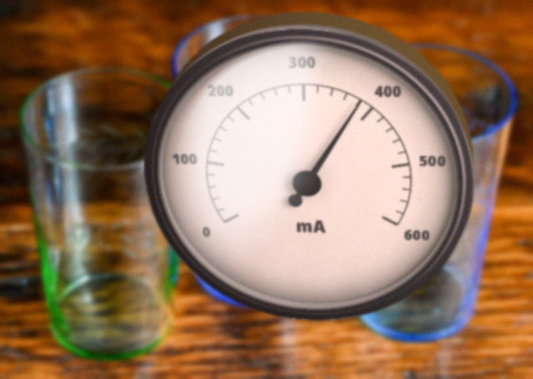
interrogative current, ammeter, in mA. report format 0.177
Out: 380
